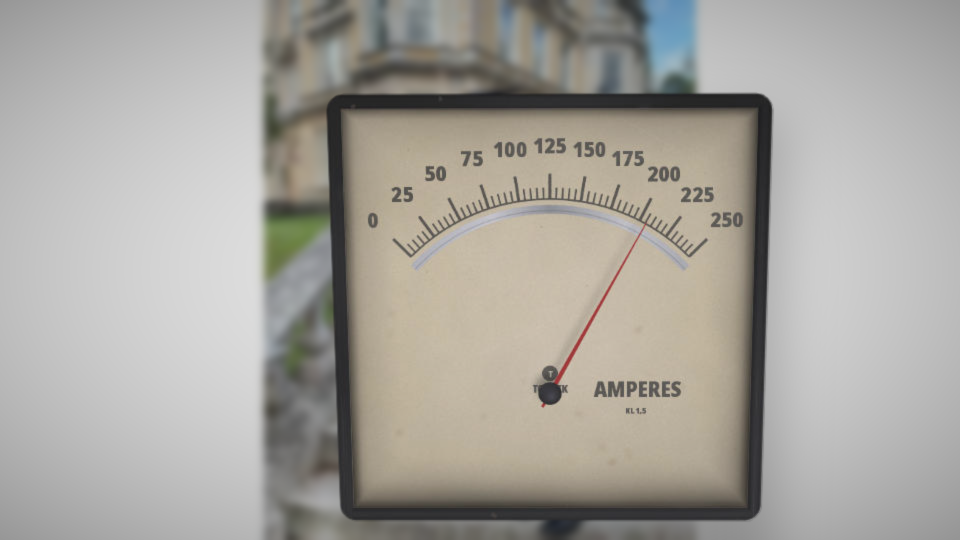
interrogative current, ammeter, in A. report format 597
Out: 205
